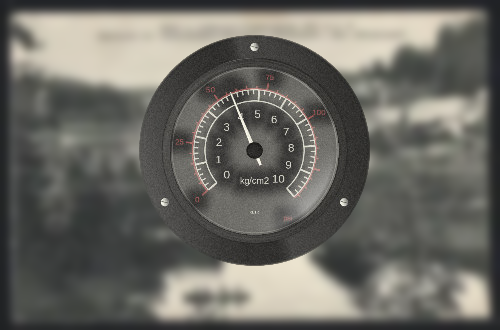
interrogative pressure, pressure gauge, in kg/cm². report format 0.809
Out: 4
